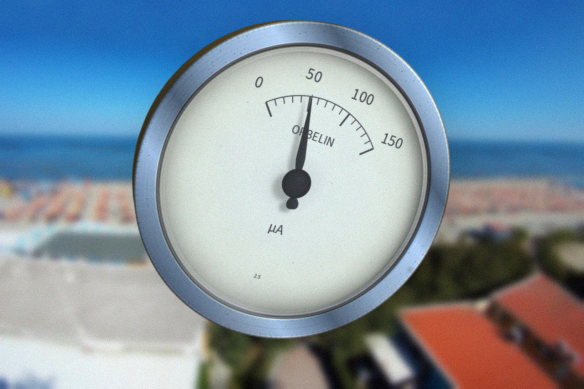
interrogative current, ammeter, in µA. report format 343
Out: 50
